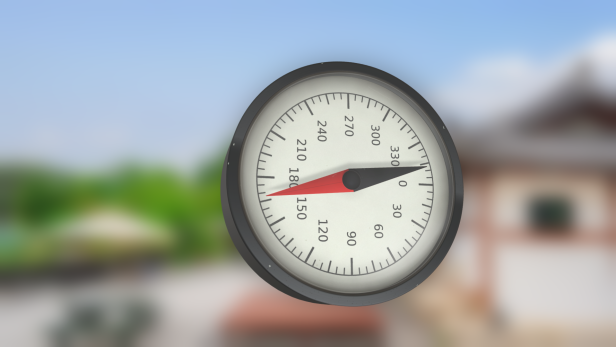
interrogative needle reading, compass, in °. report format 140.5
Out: 167.5
